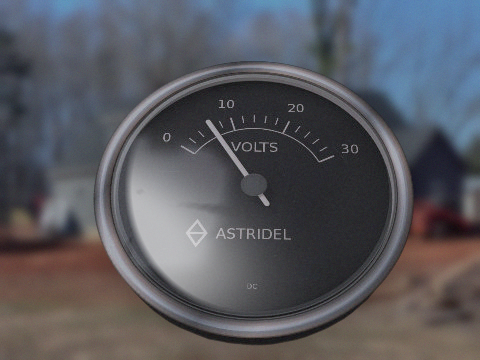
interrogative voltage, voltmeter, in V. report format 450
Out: 6
